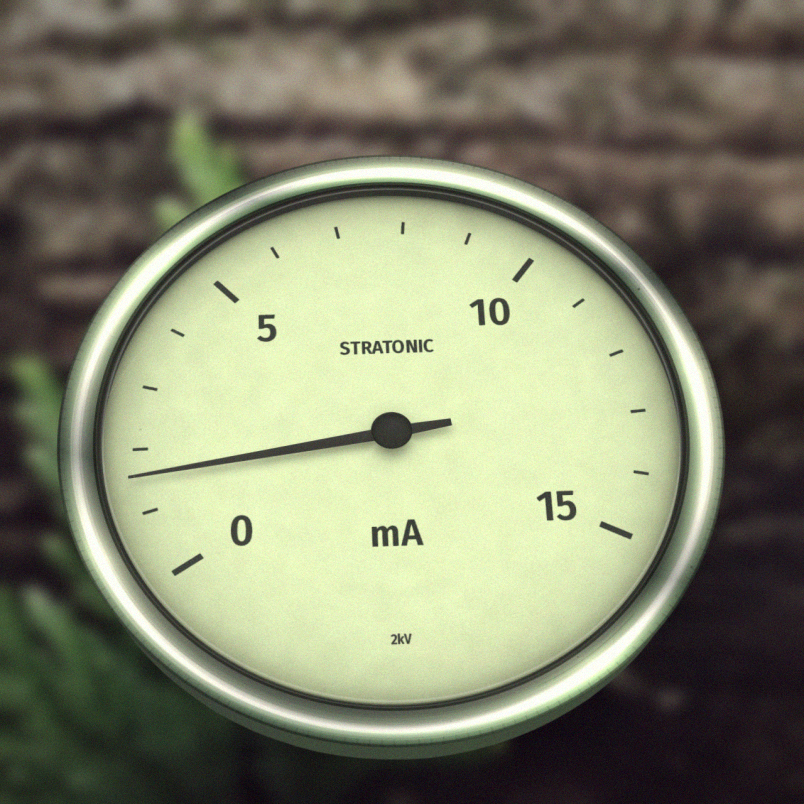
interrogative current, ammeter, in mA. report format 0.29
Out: 1.5
